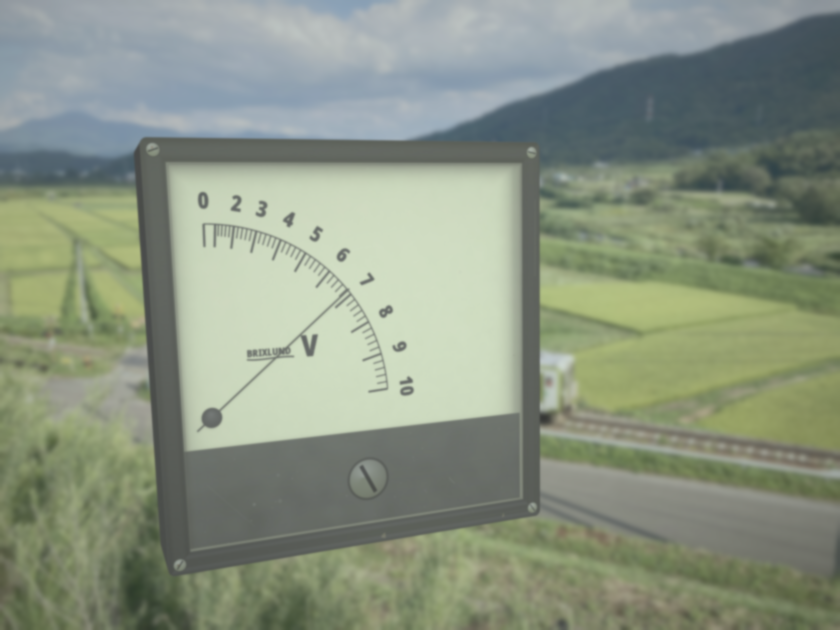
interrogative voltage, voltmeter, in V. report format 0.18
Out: 6.8
